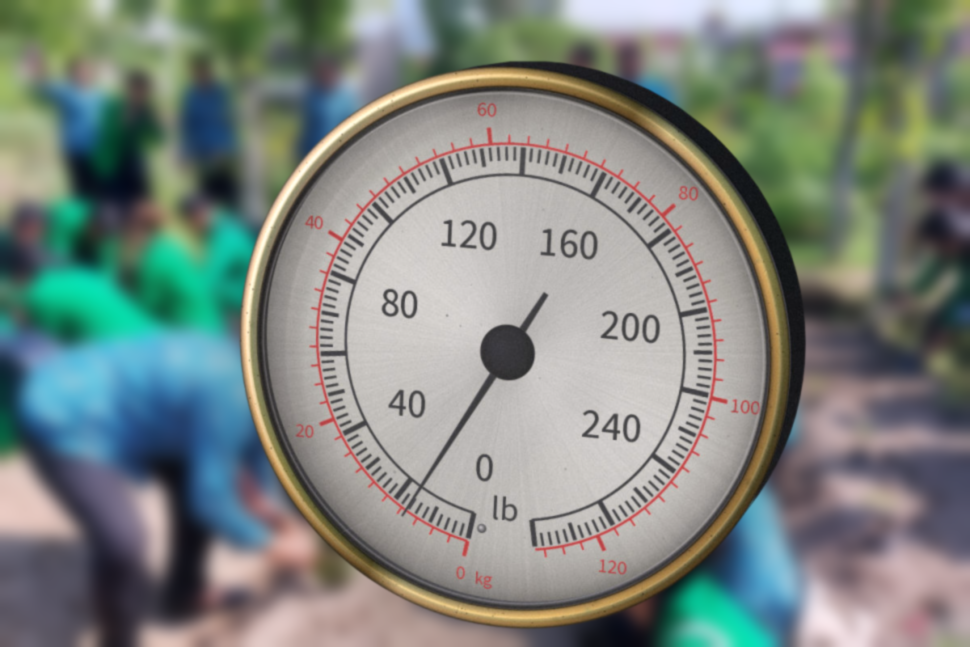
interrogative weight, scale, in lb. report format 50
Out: 16
